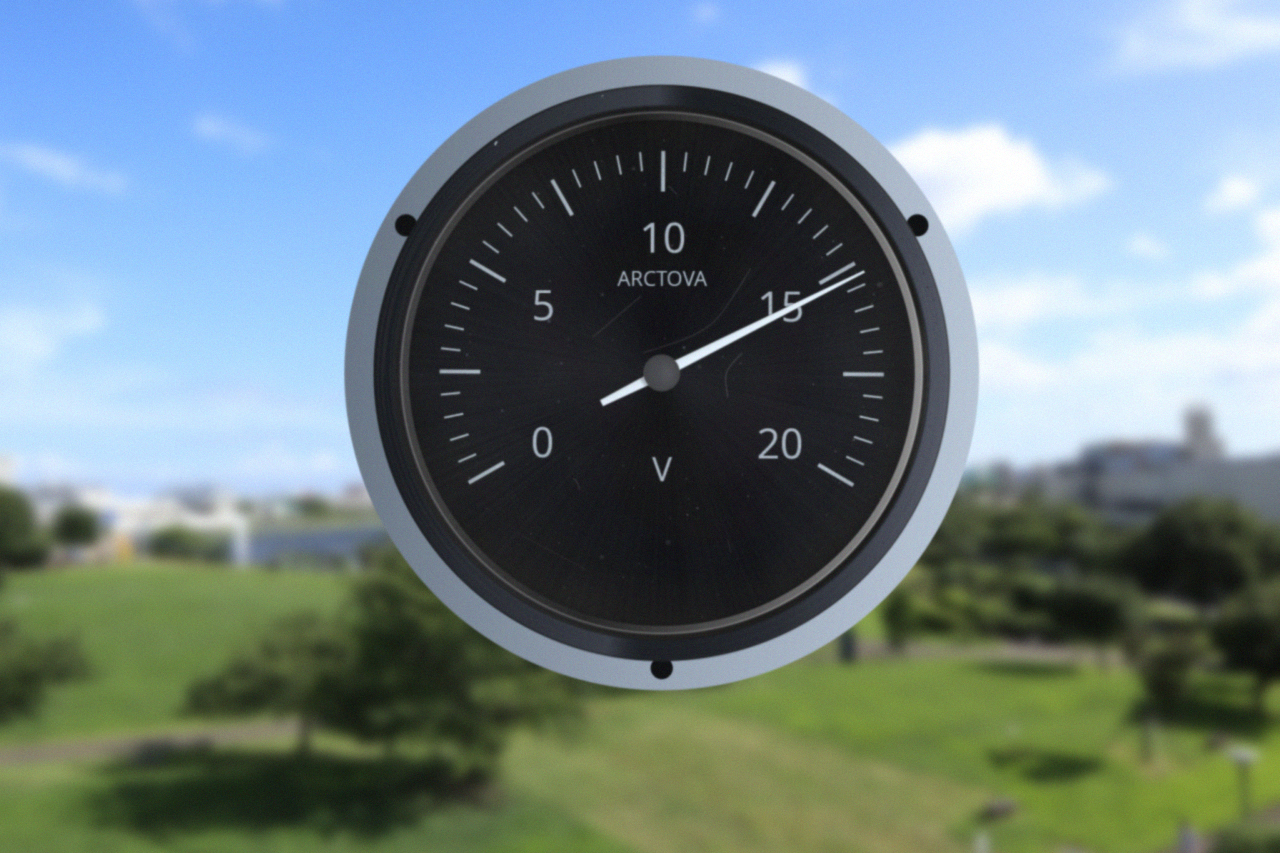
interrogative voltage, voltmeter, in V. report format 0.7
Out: 15.25
